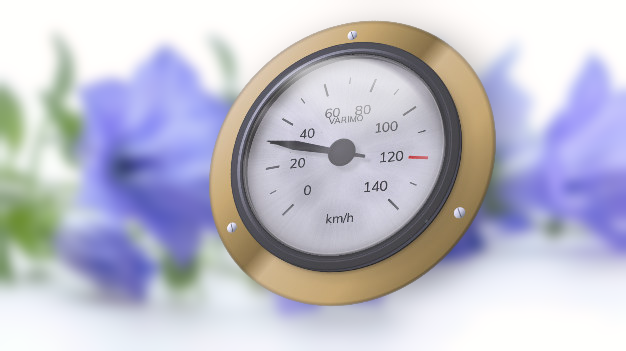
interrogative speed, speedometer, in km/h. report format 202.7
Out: 30
